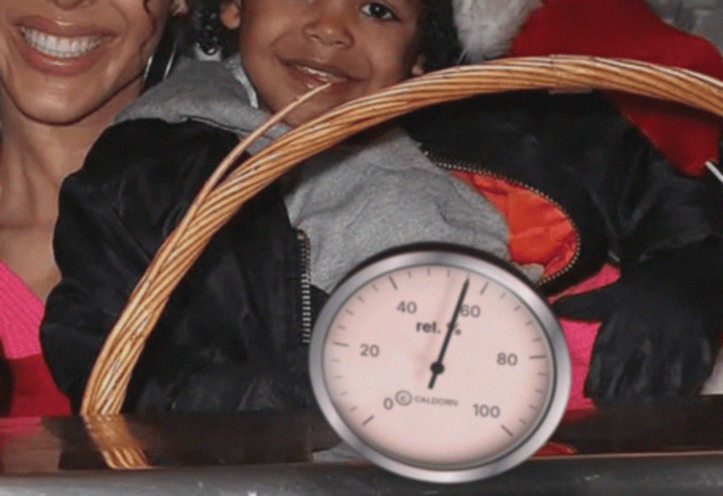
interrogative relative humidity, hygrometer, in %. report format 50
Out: 56
